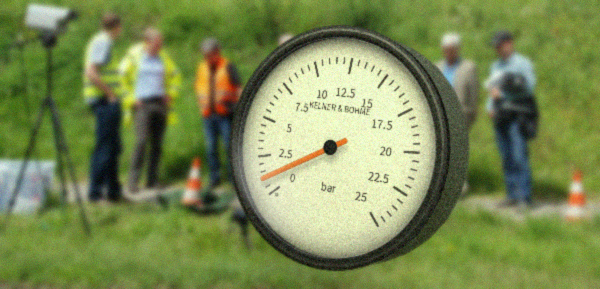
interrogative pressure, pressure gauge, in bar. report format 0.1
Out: 1
